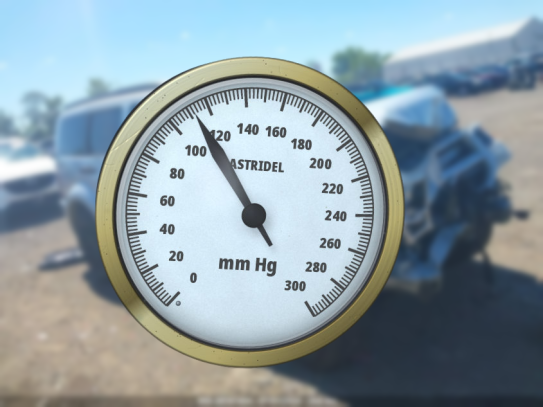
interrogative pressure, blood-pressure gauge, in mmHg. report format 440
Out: 112
